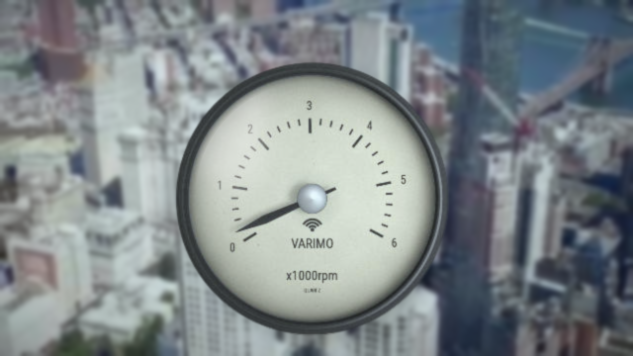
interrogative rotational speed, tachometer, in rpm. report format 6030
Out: 200
